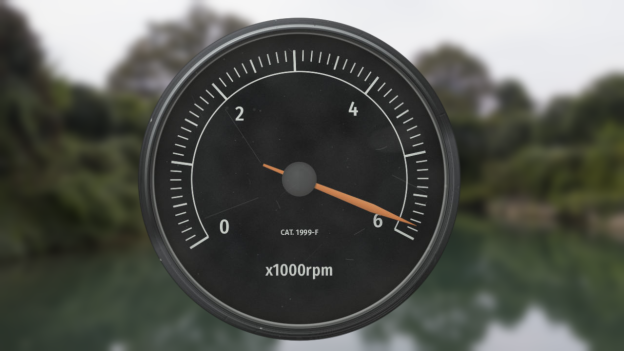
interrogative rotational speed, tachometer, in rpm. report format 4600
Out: 5850
